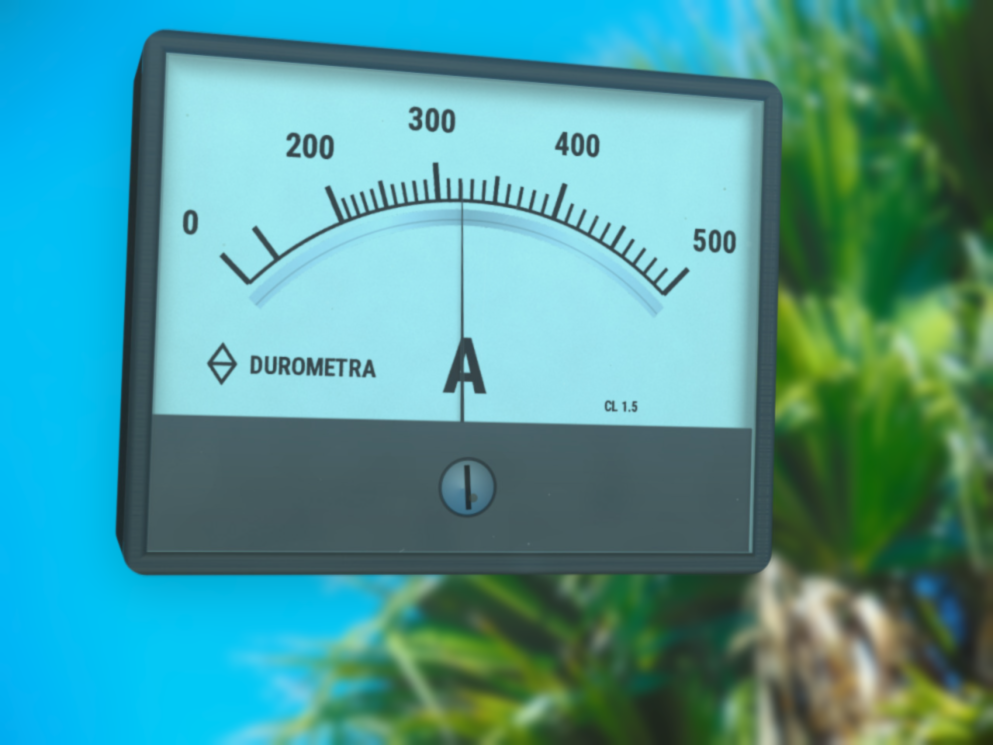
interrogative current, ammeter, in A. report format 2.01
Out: 320
